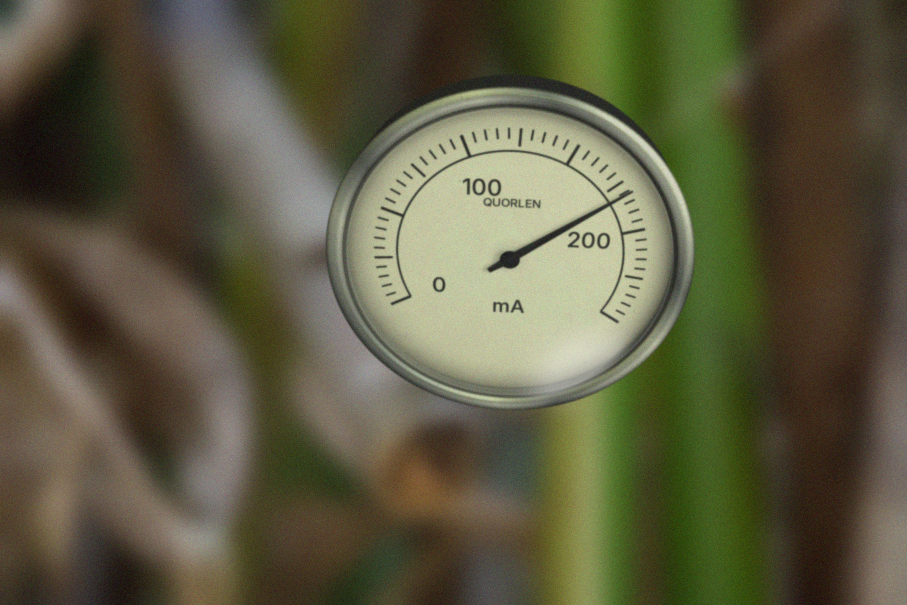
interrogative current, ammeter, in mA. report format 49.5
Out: 180
